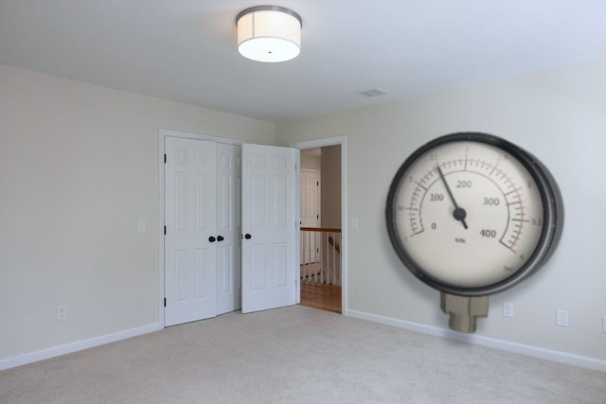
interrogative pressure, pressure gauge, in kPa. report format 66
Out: 150
